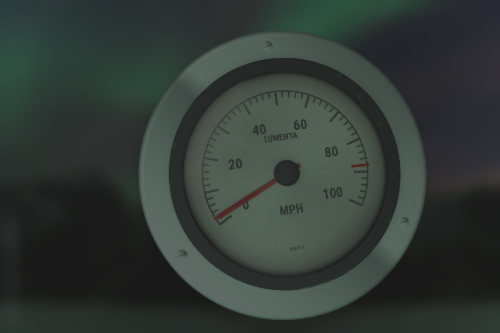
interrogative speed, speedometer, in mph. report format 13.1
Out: 2
